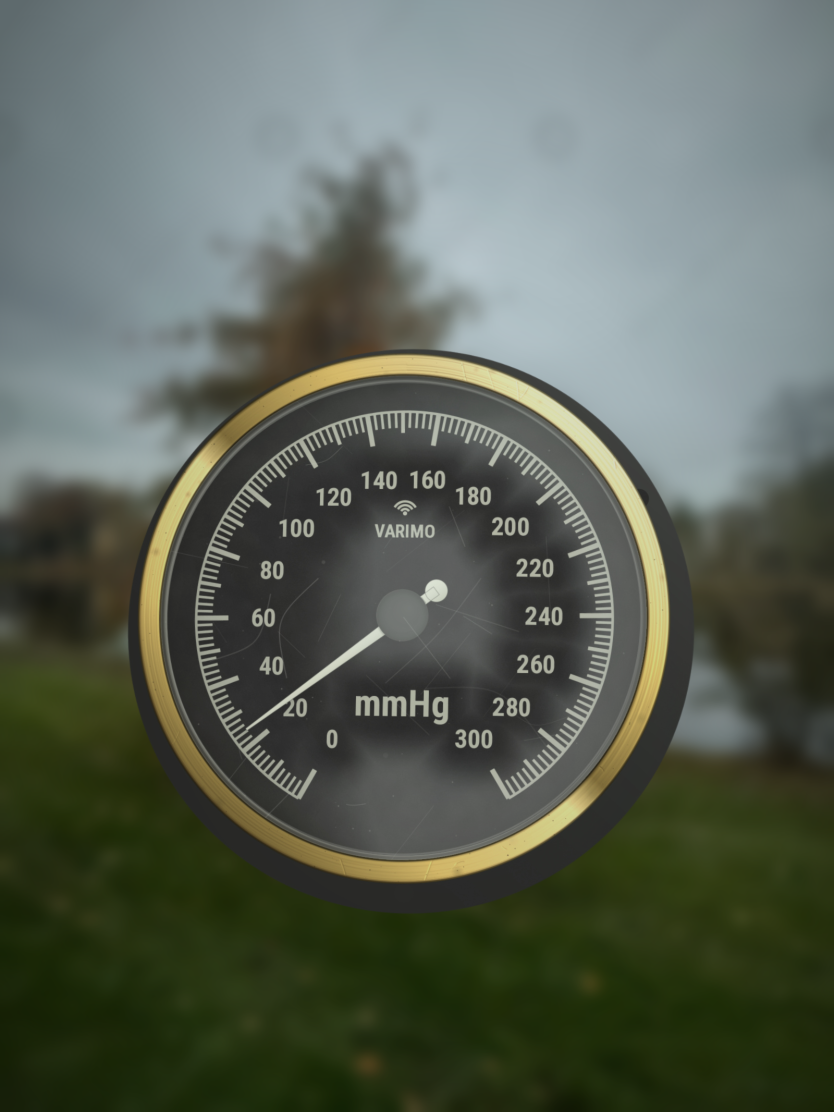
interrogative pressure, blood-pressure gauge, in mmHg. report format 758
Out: 24
